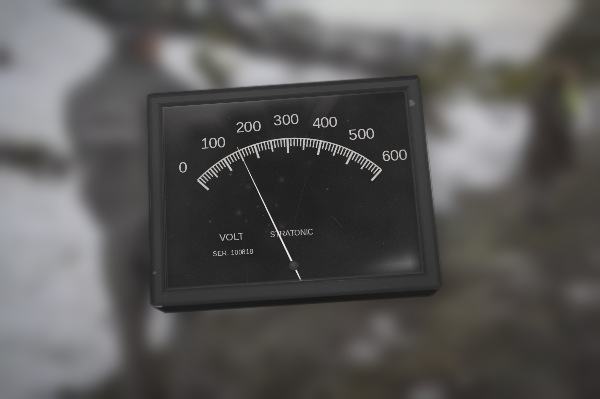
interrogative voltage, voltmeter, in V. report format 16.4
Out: 150
